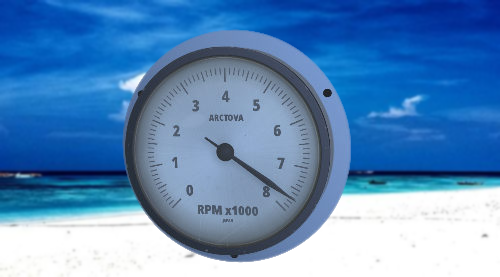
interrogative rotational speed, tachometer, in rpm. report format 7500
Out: 7700
